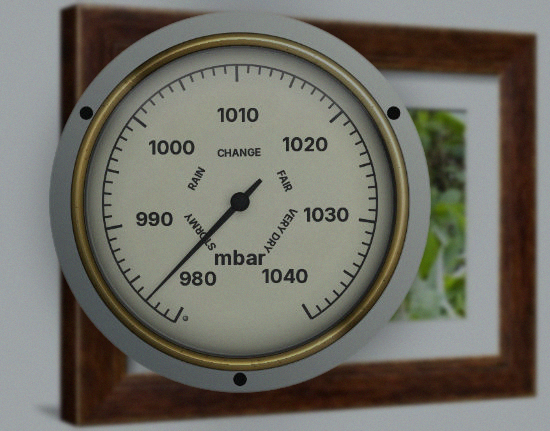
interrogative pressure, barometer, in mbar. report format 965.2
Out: 983
